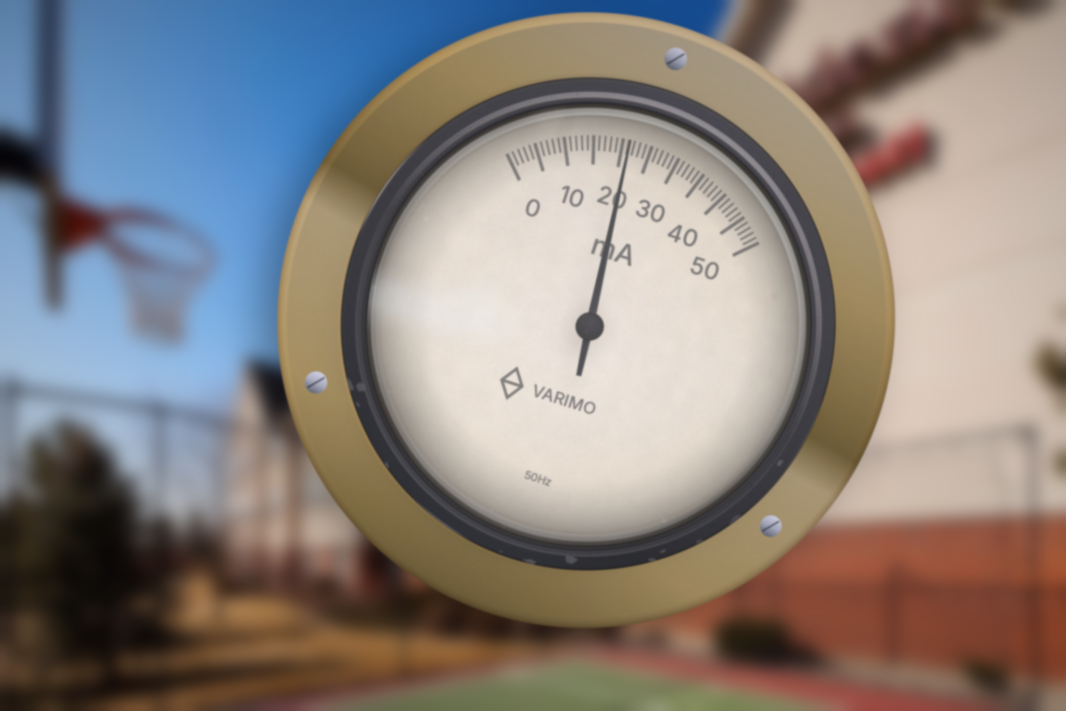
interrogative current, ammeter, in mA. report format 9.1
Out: 21
